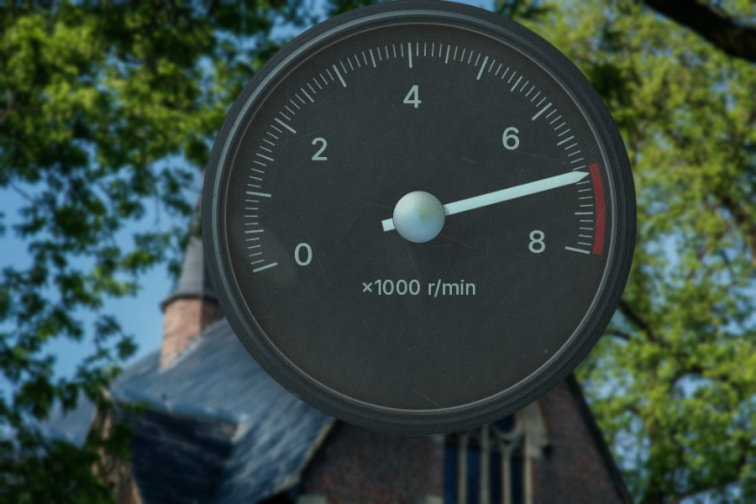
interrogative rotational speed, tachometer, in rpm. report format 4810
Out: 7000
